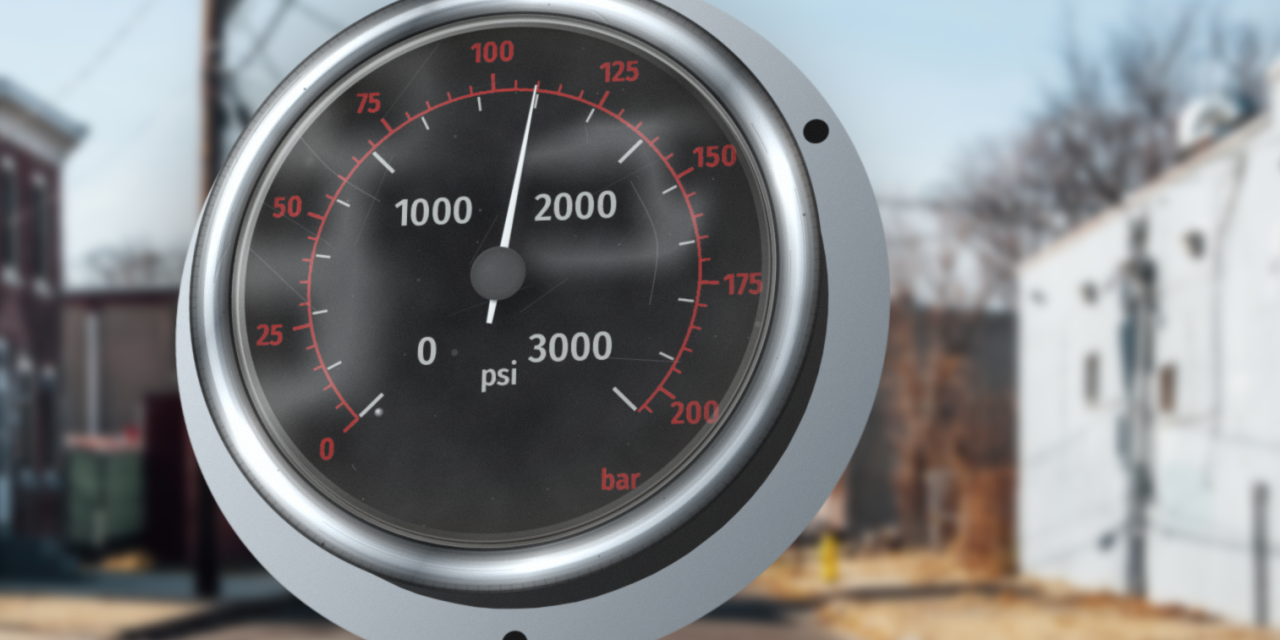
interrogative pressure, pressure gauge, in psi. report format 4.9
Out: 1600
